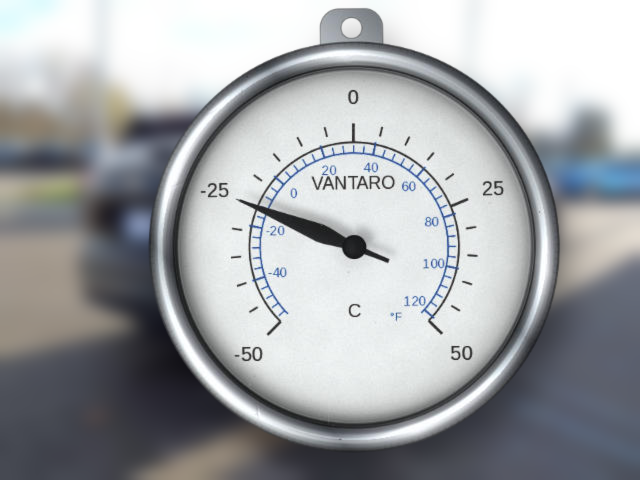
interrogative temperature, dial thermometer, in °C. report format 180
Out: -25
